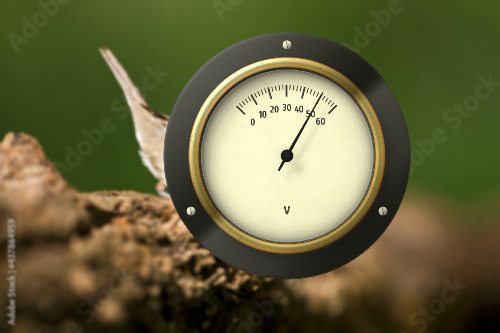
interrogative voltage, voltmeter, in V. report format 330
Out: 50
